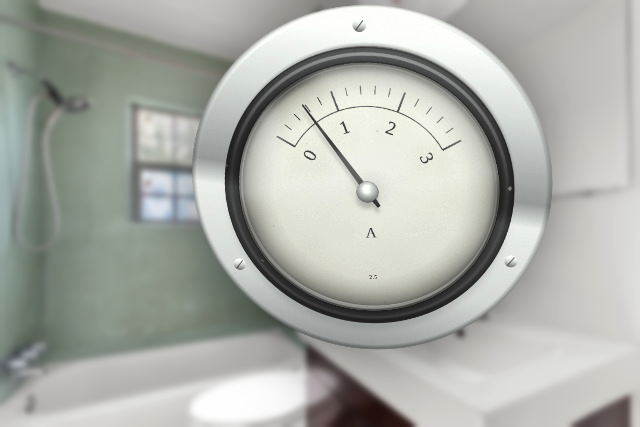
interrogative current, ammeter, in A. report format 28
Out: 0.6
